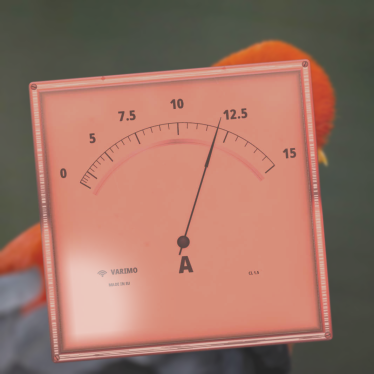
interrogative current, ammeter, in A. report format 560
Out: 12
